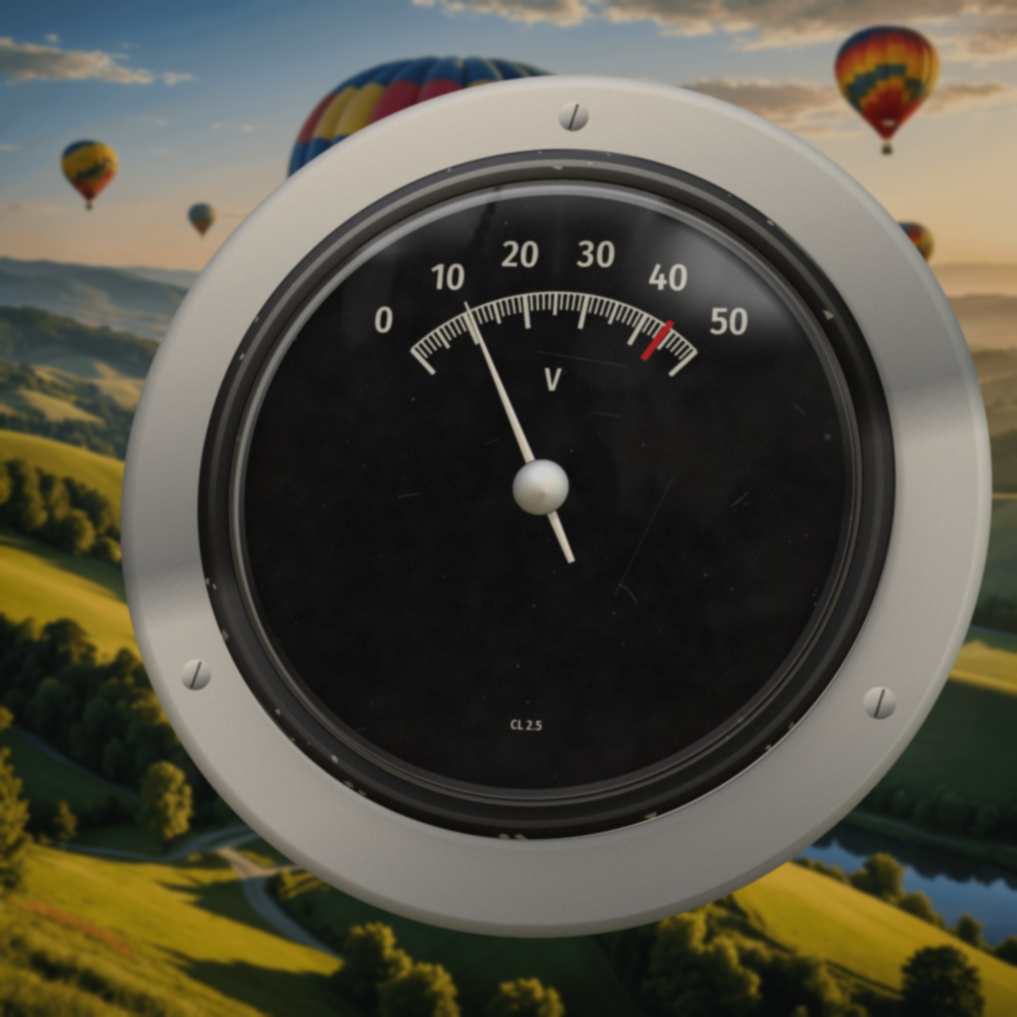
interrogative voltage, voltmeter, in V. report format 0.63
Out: 11
